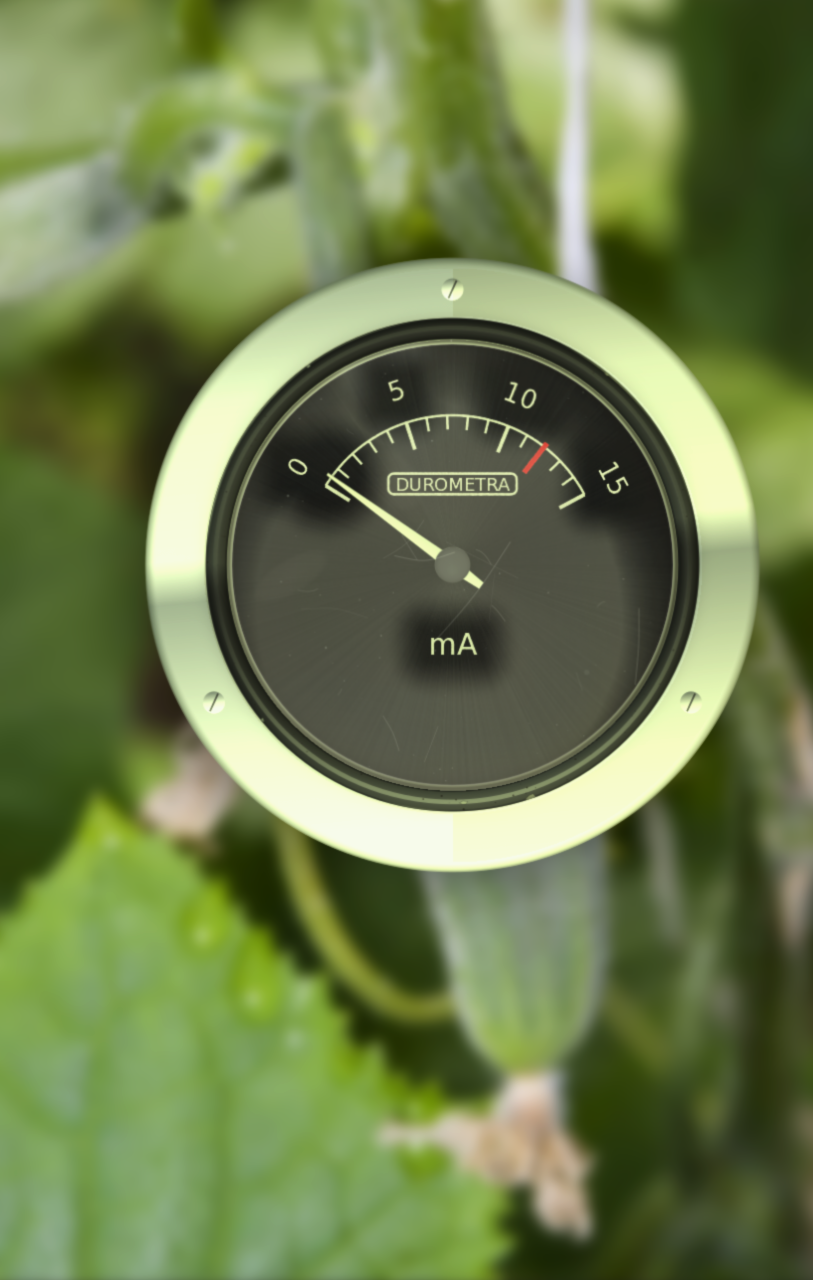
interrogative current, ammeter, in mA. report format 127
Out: 0.5
